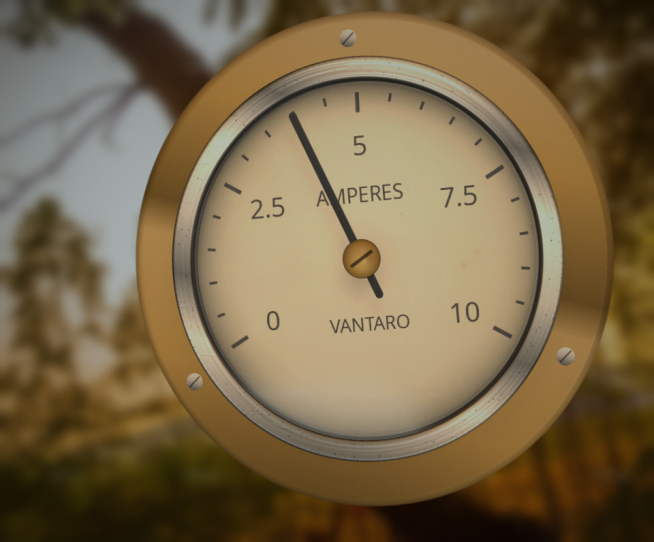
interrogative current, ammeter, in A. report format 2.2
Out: 4
